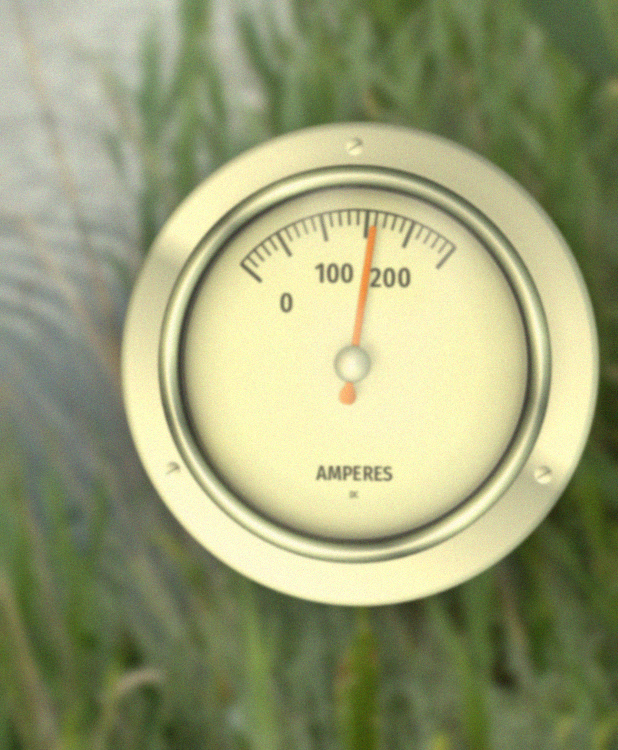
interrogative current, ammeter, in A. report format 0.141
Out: 160
